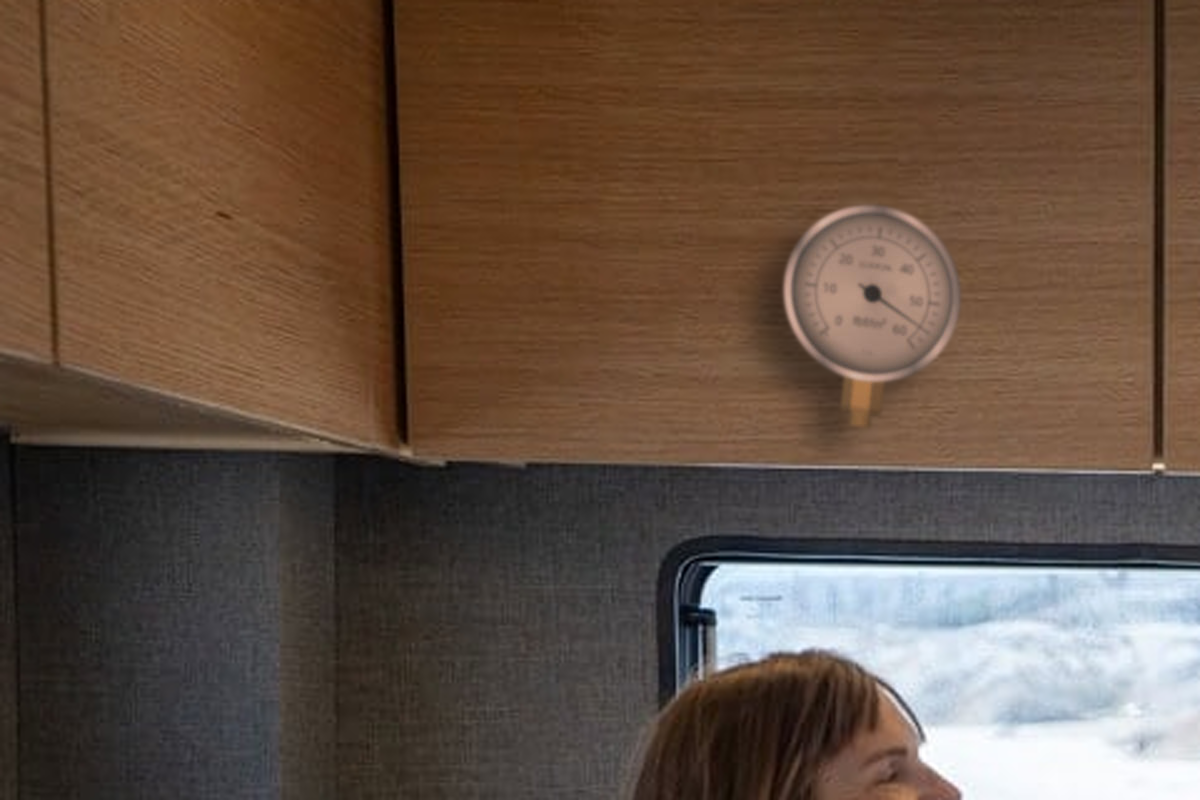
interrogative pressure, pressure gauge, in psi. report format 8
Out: 56
